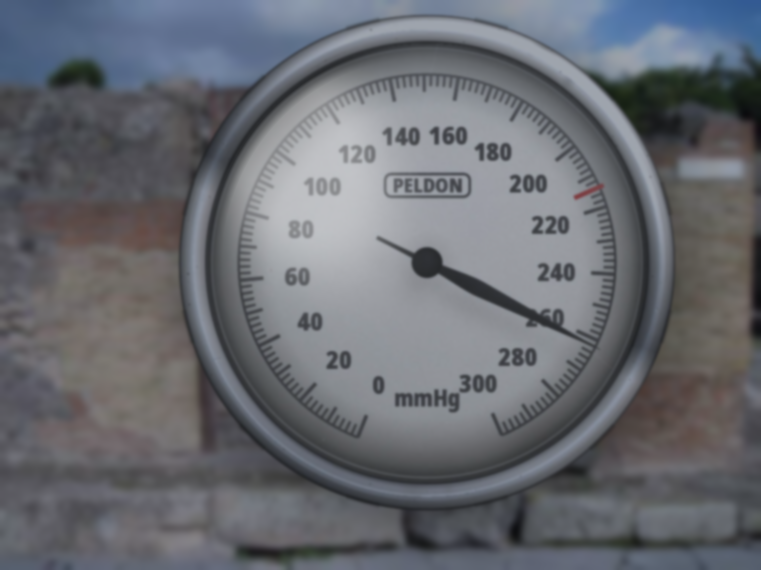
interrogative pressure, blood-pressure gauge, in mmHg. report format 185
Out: 262
